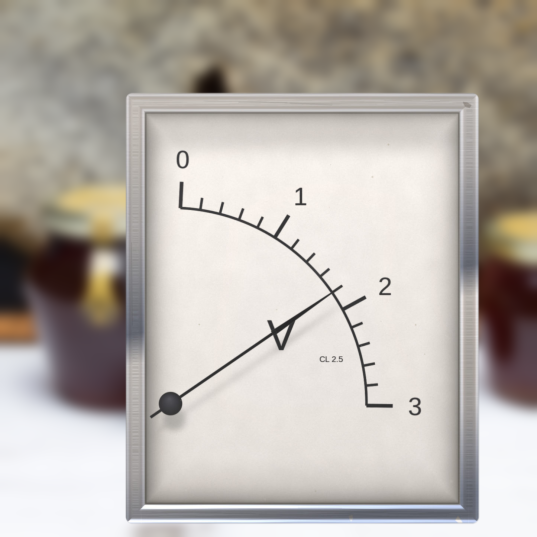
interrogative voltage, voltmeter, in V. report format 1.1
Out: 1.8
